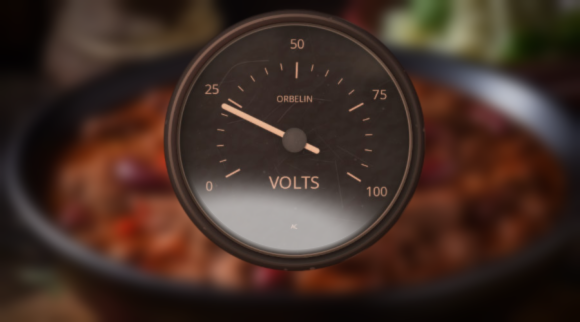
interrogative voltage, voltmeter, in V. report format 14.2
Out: 22.5
